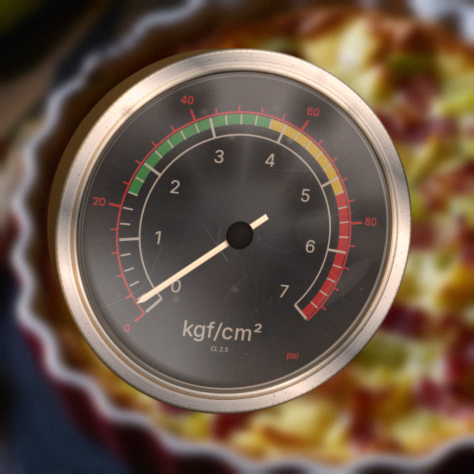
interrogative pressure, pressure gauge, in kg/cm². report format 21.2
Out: 0.2
